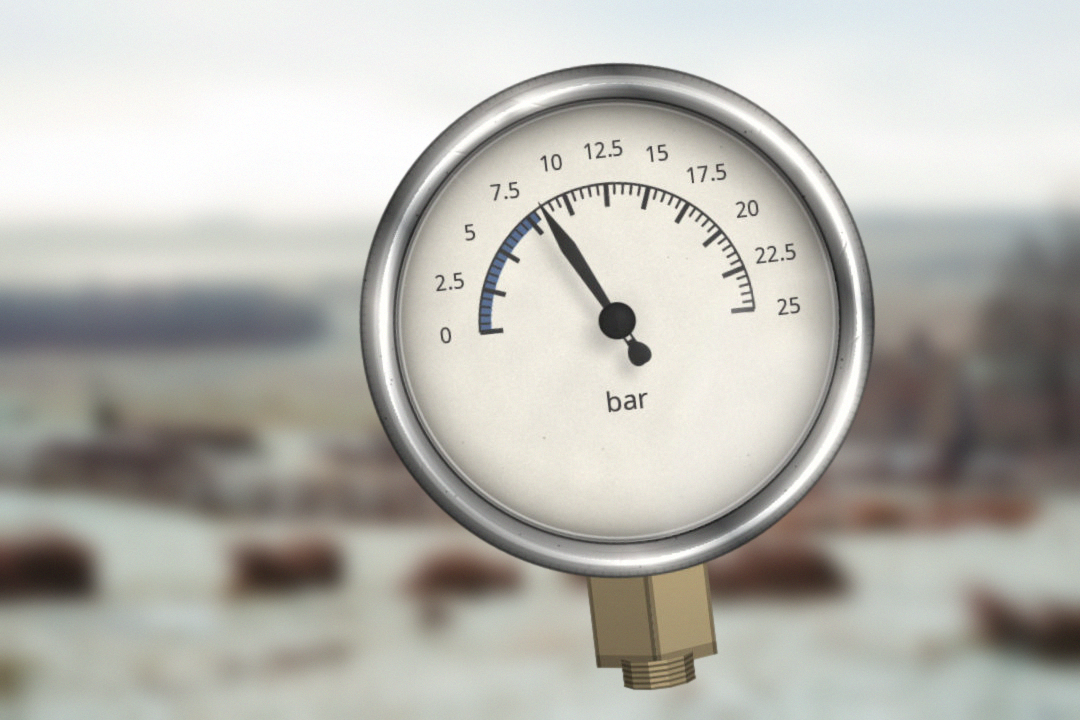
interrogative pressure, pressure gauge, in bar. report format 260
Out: 8.5
